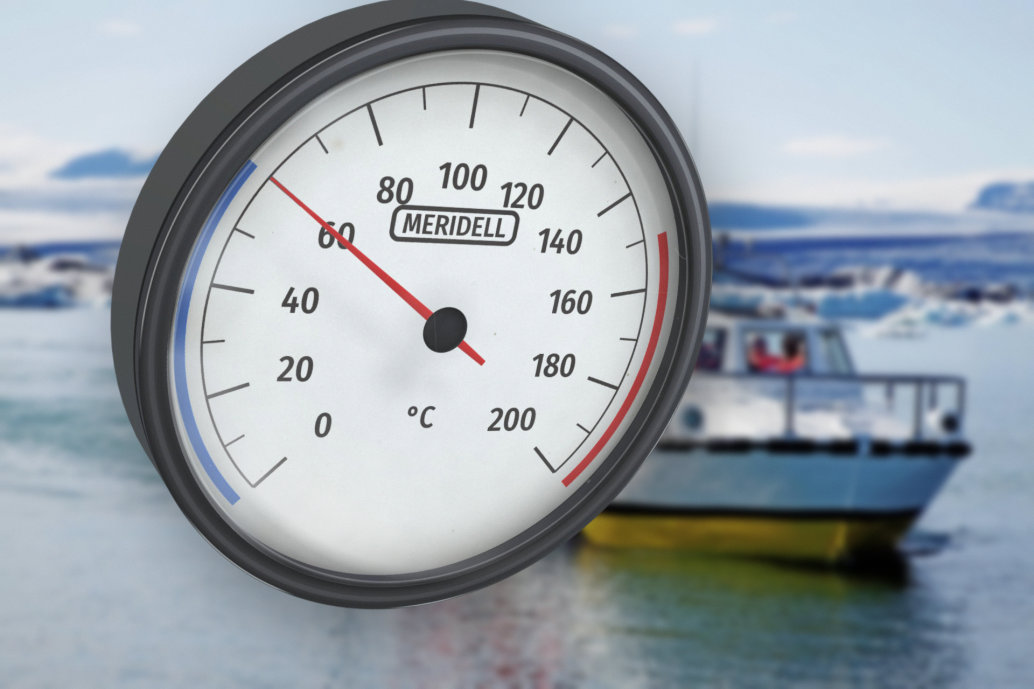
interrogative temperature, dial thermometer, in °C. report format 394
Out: 60
